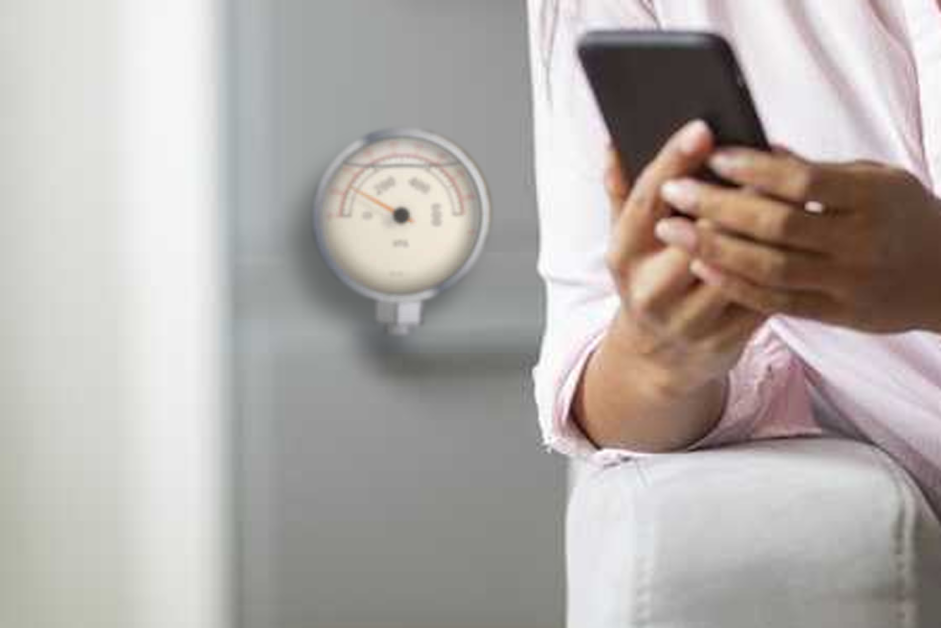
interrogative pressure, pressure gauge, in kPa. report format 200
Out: 100
